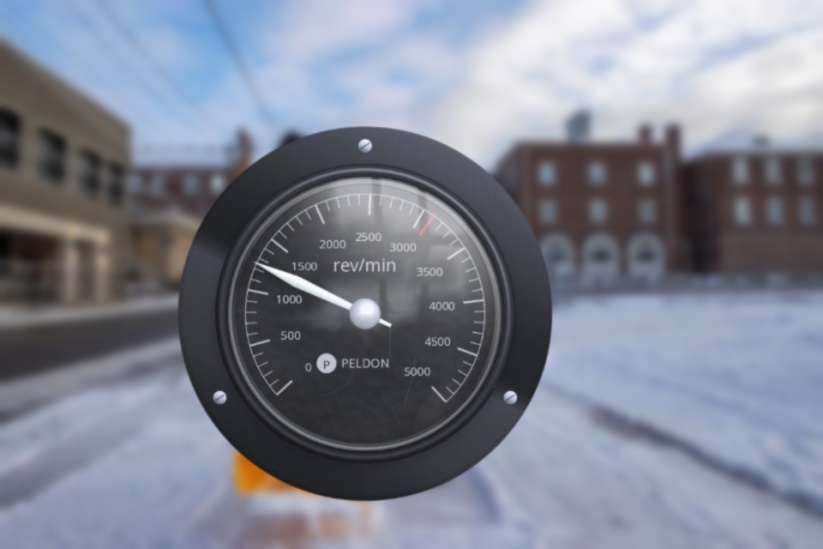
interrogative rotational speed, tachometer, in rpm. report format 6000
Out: 1250
